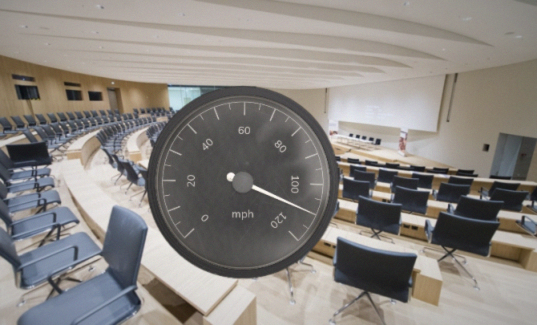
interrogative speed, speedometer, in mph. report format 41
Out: 110
